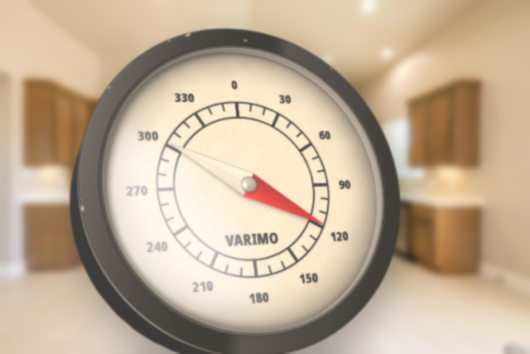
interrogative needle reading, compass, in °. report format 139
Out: 120
